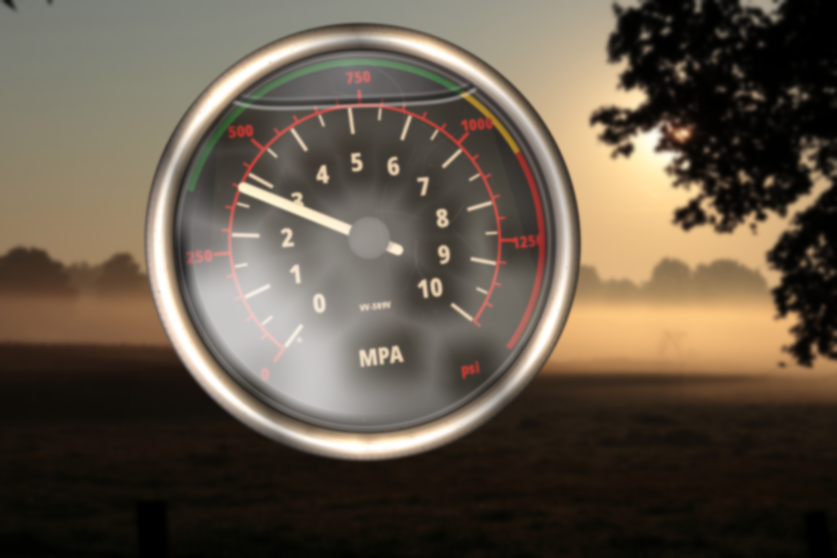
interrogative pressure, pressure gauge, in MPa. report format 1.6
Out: 2.75
